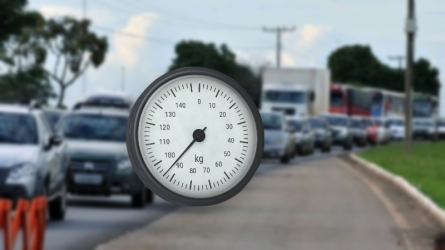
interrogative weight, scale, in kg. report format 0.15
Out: 94
